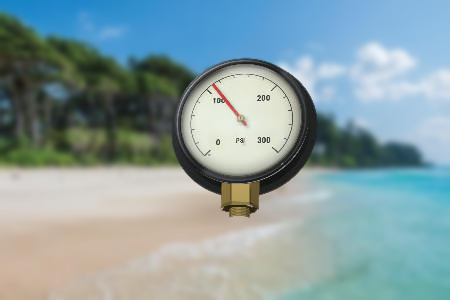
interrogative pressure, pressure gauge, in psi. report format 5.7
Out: 110
